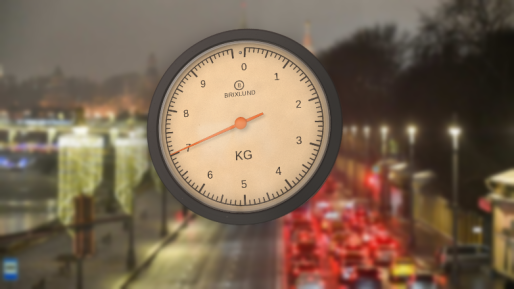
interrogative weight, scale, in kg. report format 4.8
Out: 7
